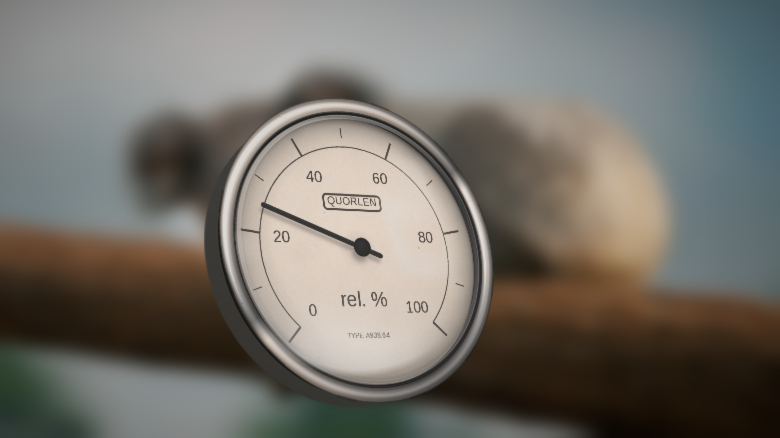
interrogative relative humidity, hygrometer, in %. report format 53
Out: 25
